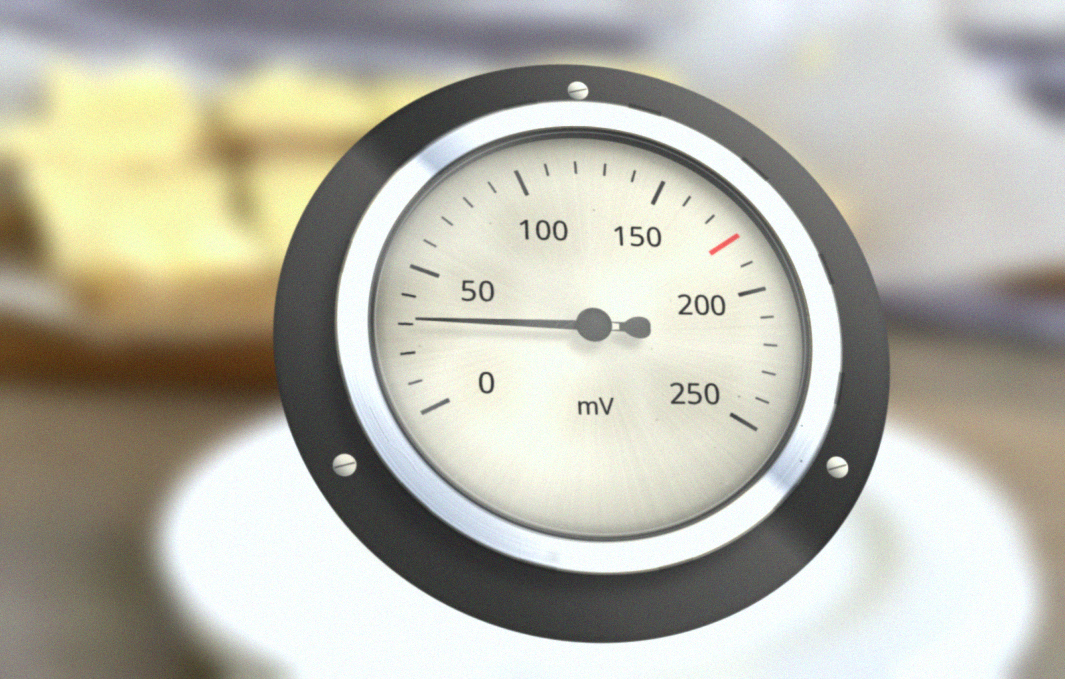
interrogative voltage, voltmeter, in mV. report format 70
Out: 30
